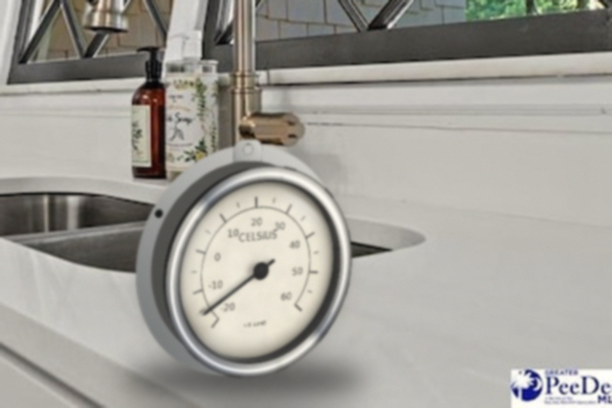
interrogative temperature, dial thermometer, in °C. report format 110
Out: -15
